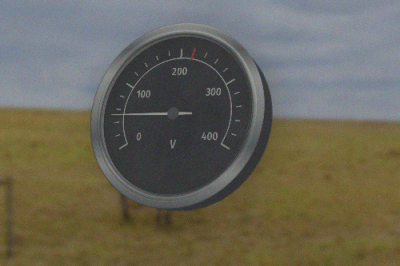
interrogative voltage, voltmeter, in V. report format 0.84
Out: 50
